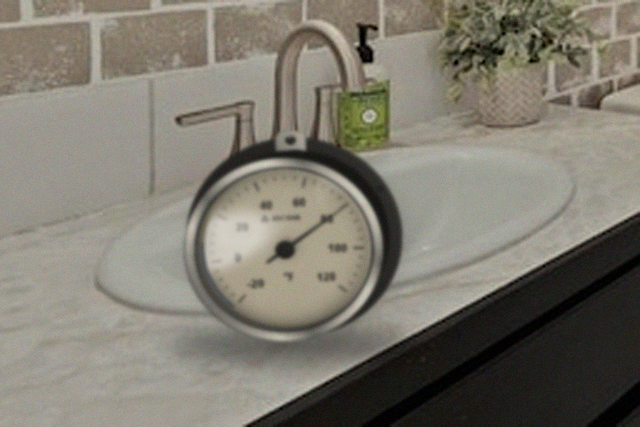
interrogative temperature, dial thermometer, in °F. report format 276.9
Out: 80
